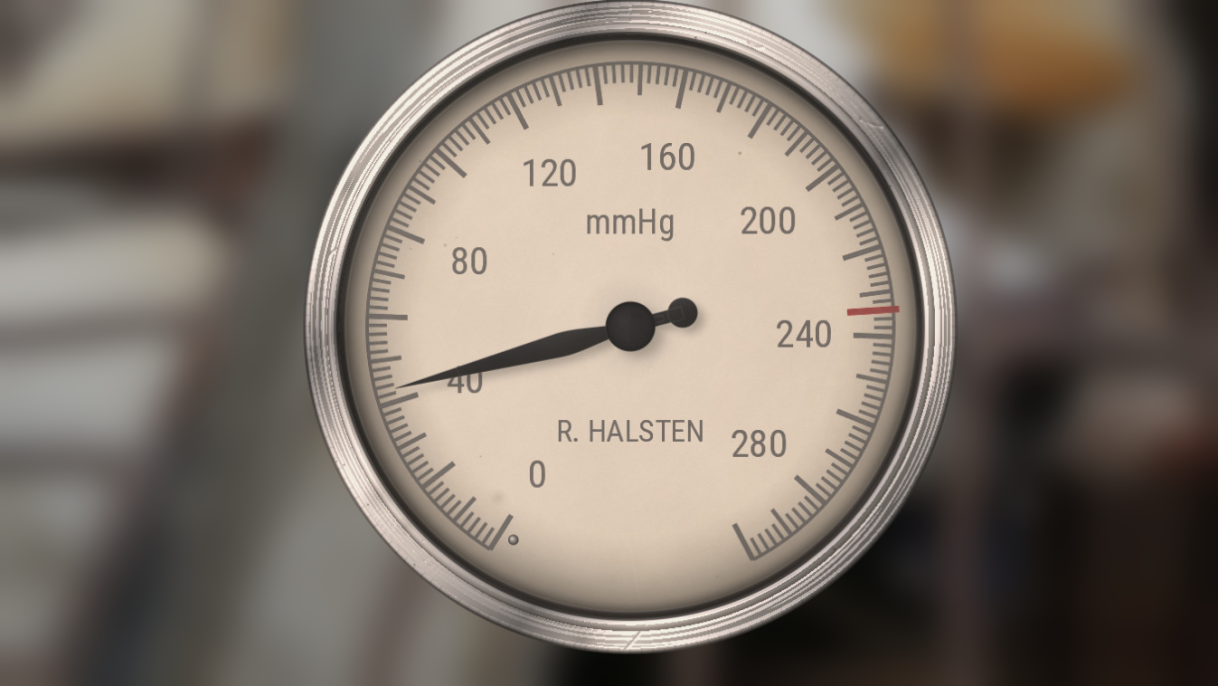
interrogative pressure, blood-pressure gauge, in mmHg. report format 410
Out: 43
